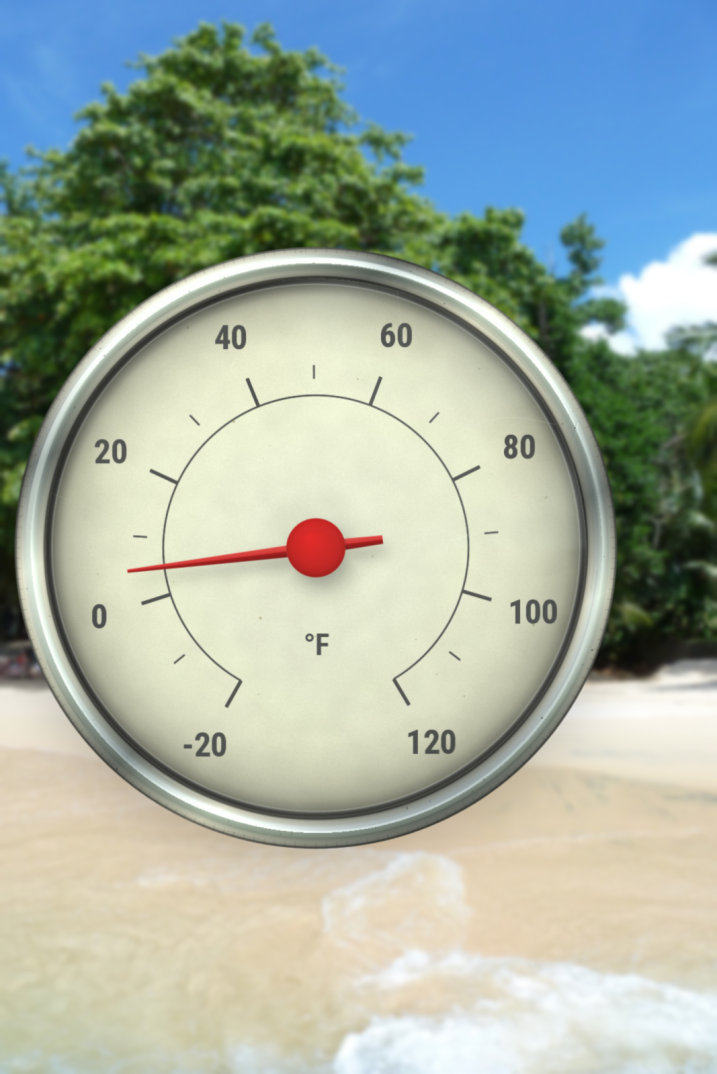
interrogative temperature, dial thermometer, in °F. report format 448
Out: 5
